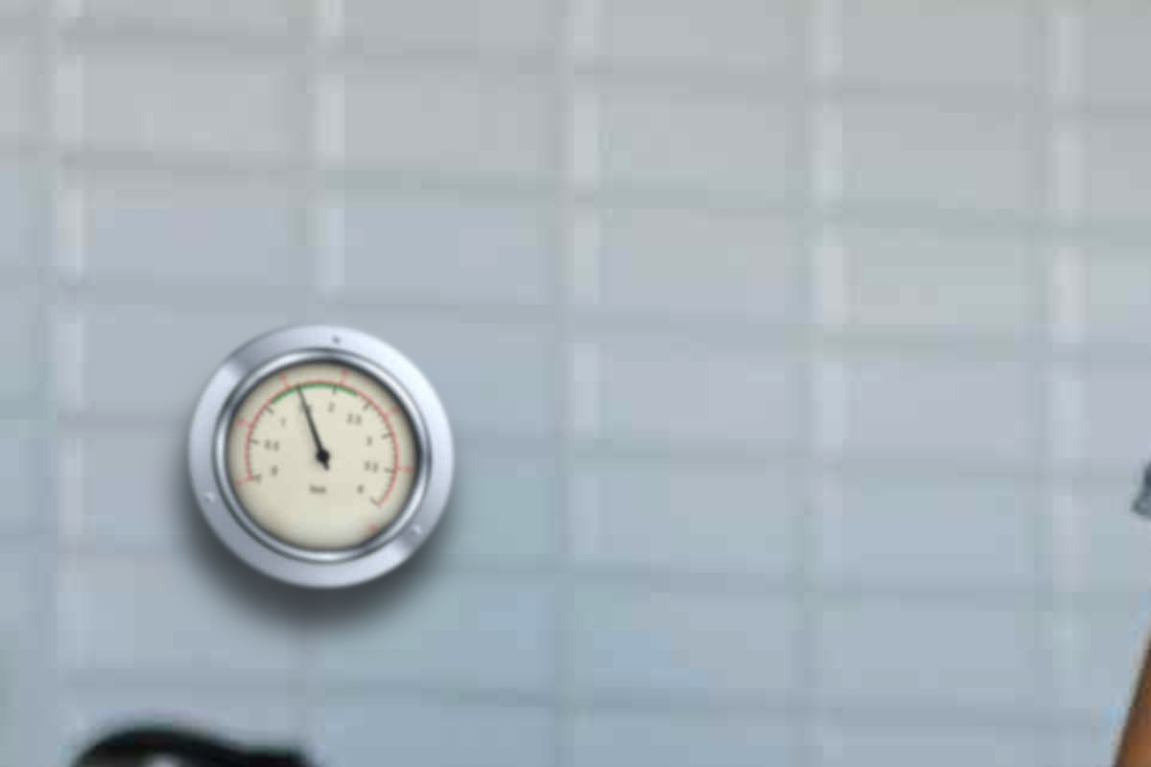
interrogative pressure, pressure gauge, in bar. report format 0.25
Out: 1.5
